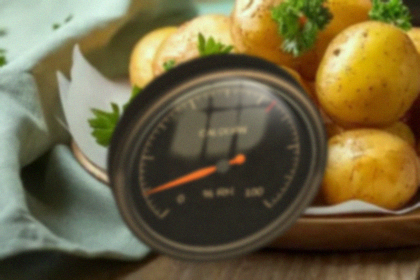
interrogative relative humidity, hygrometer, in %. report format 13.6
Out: 10
